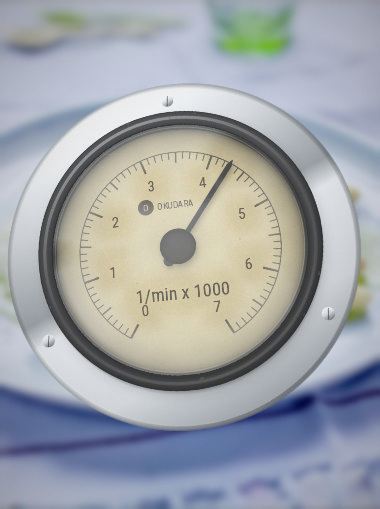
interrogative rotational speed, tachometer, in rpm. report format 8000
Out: 4300
